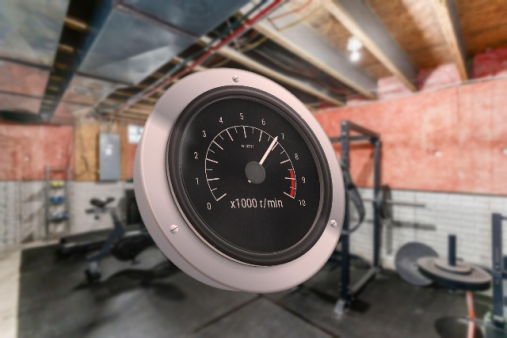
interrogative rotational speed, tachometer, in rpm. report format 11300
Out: 6750
